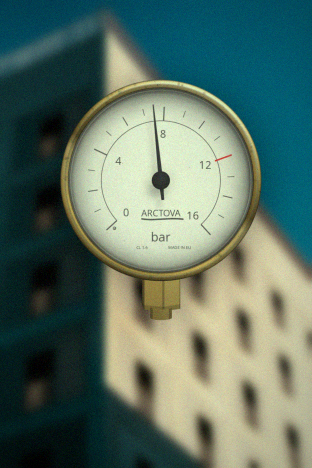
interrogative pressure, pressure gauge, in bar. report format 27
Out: 7.5
